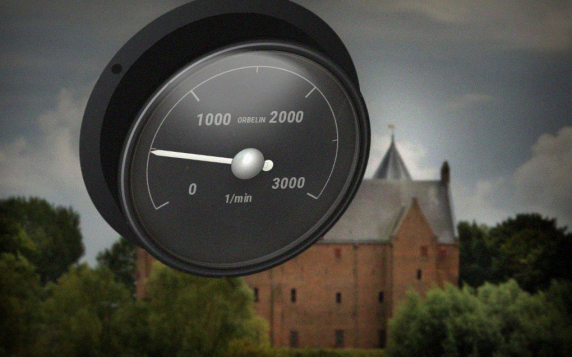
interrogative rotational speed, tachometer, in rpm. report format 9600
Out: 500
